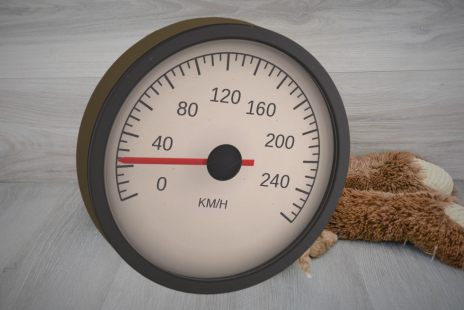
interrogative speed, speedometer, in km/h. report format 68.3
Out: 25
